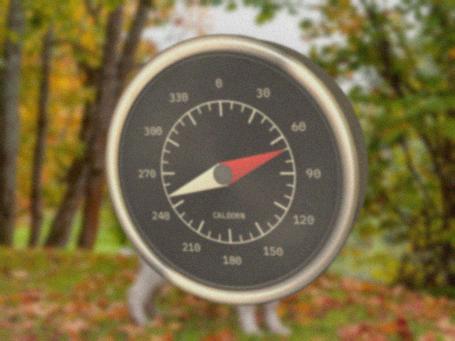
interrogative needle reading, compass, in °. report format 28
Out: 70
